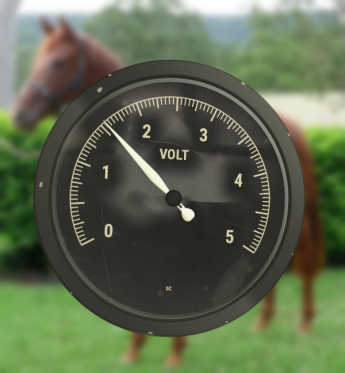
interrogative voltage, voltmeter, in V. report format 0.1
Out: 1.55
